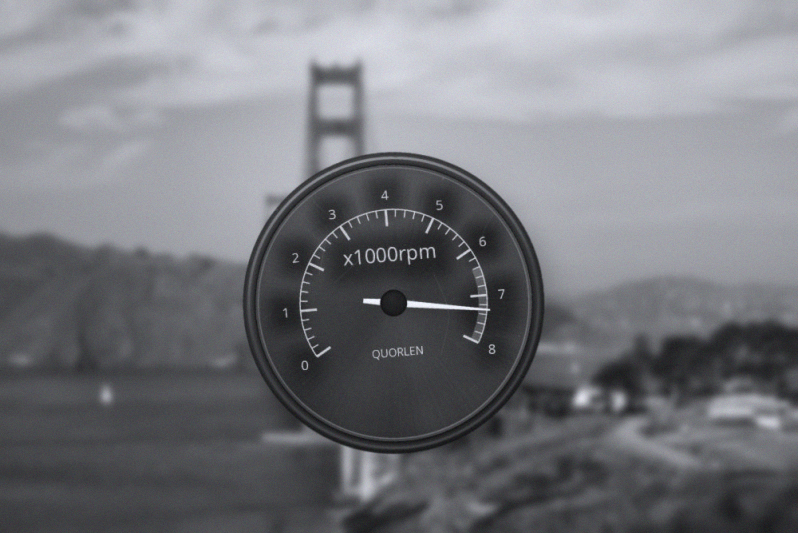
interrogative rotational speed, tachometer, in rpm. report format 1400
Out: 7300
